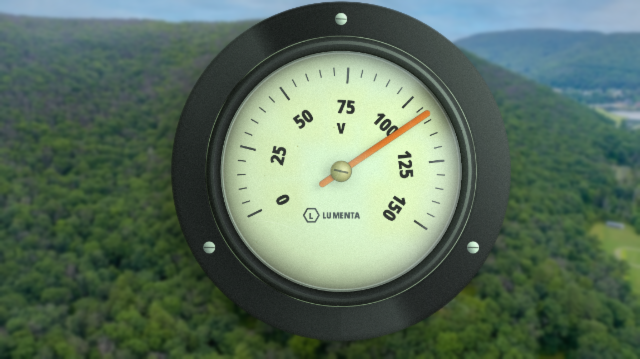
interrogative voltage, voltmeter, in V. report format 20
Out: 107.5
